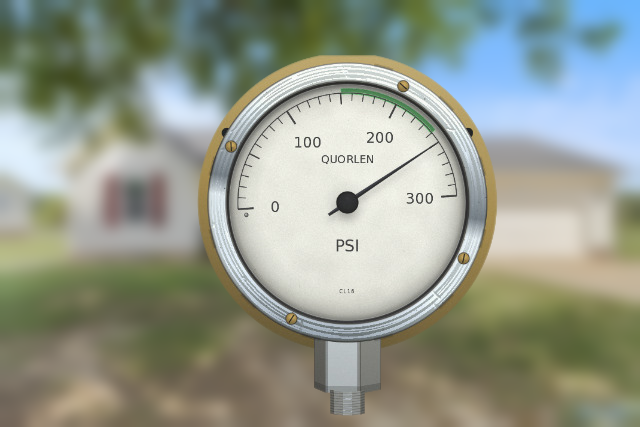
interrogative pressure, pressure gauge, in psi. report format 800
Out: 250
